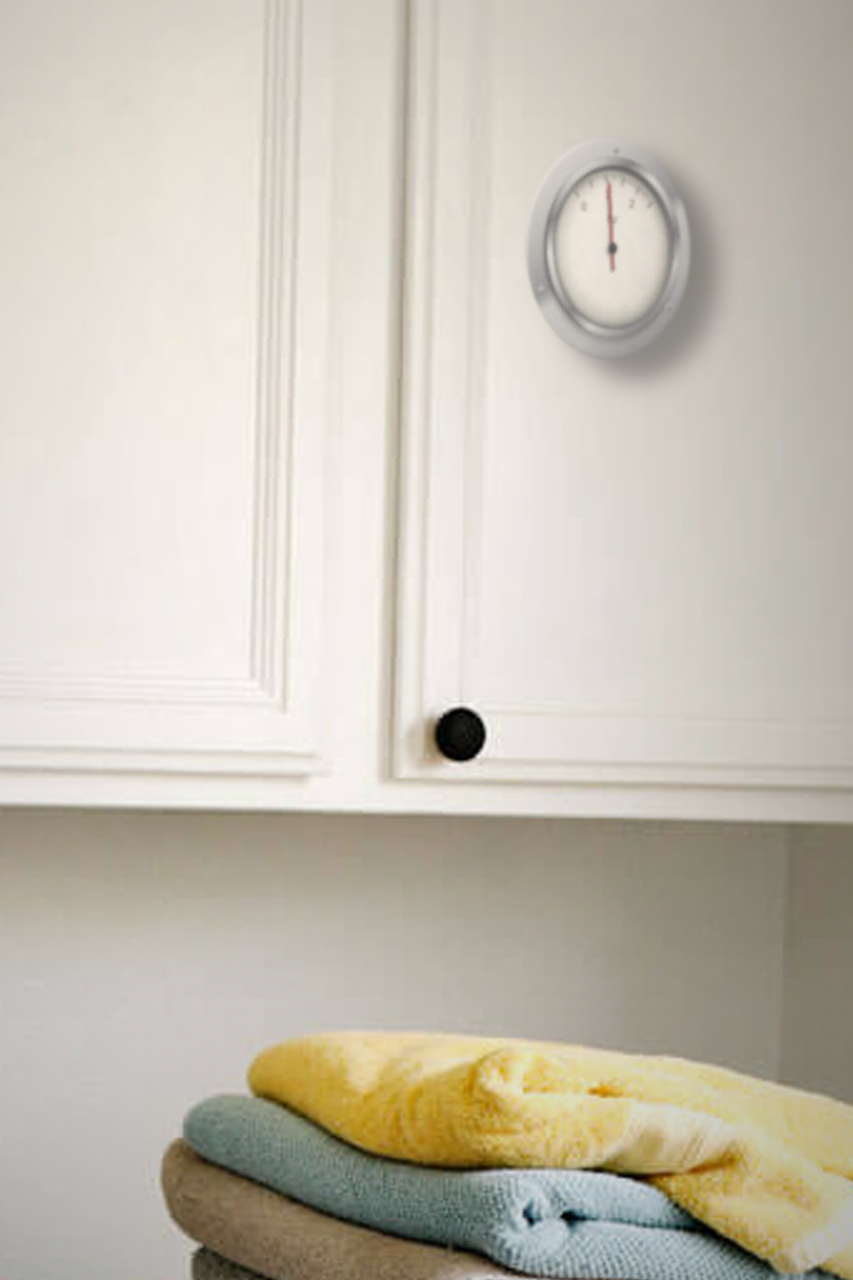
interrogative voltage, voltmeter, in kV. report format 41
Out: 1
